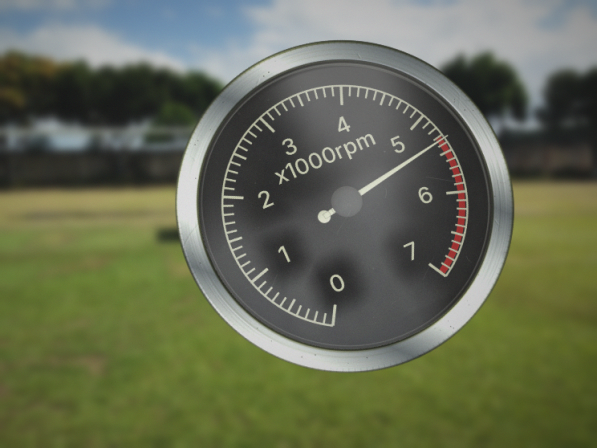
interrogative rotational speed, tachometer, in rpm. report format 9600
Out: 5350
